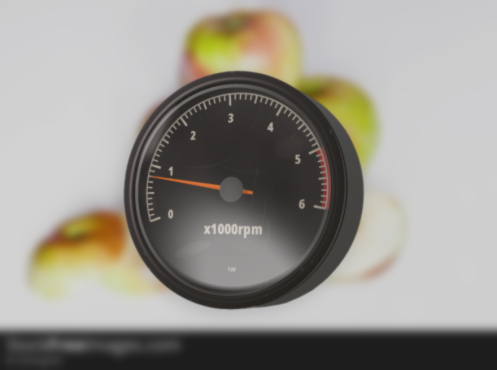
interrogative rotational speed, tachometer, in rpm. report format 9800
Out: 800
